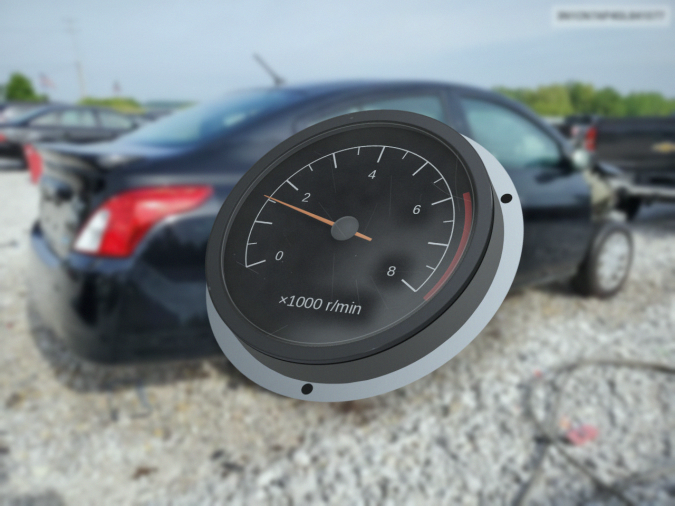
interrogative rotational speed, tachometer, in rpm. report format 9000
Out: 1500
